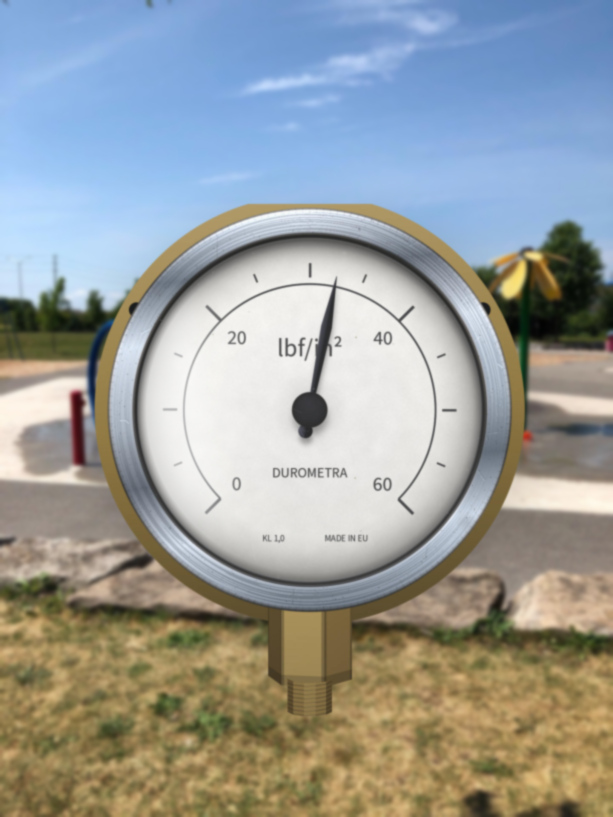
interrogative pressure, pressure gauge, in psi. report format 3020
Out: 32.5
